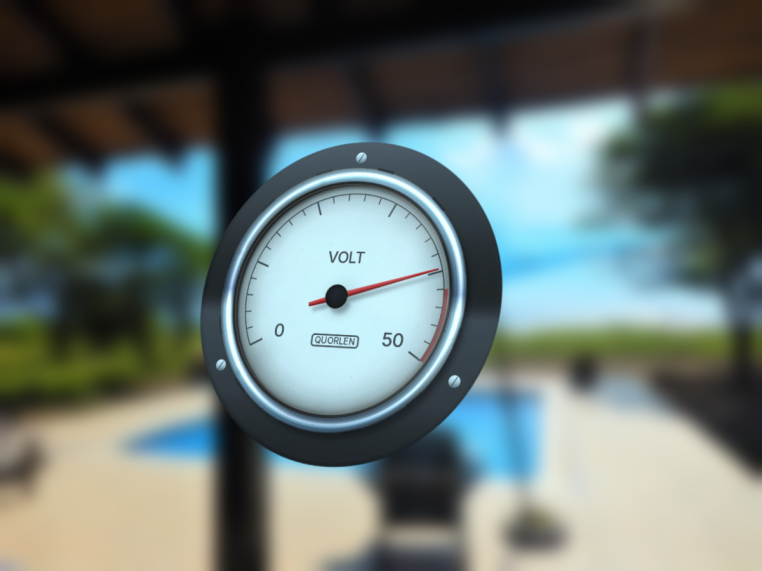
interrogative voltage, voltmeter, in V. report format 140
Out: 40
